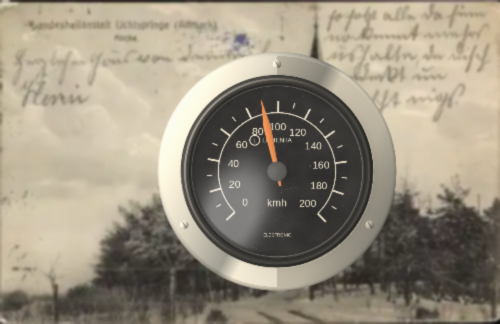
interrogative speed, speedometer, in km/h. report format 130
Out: 90
